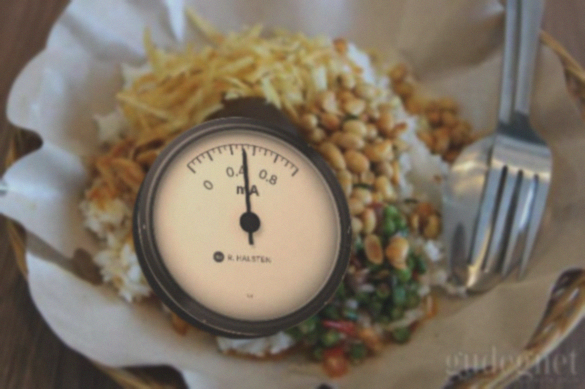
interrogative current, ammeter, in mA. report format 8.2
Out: 0.5
